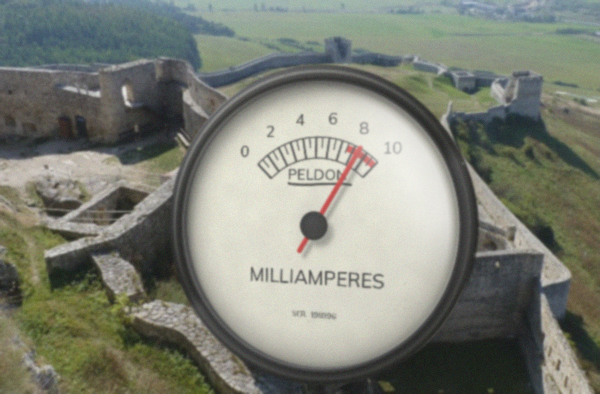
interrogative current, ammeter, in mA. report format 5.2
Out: 8.5
